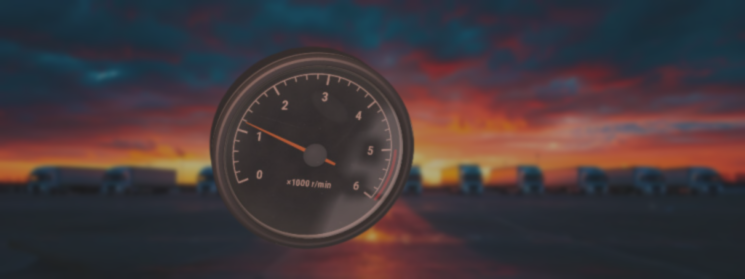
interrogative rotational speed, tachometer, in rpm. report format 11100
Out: 1200
